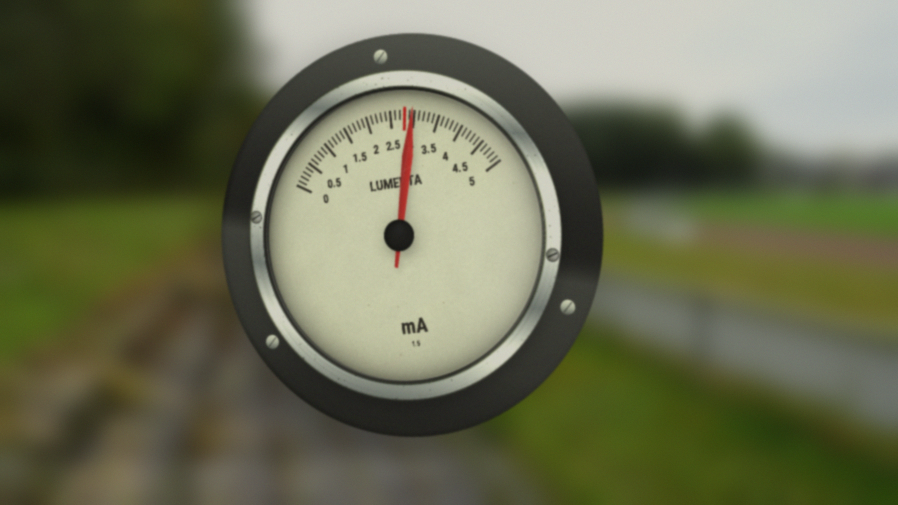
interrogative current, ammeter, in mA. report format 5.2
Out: 3
